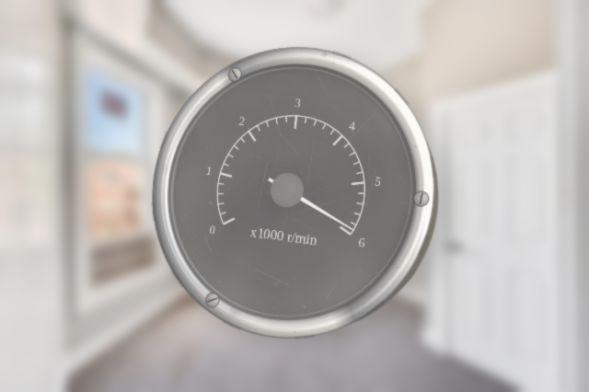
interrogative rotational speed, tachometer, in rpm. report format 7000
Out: 5900
